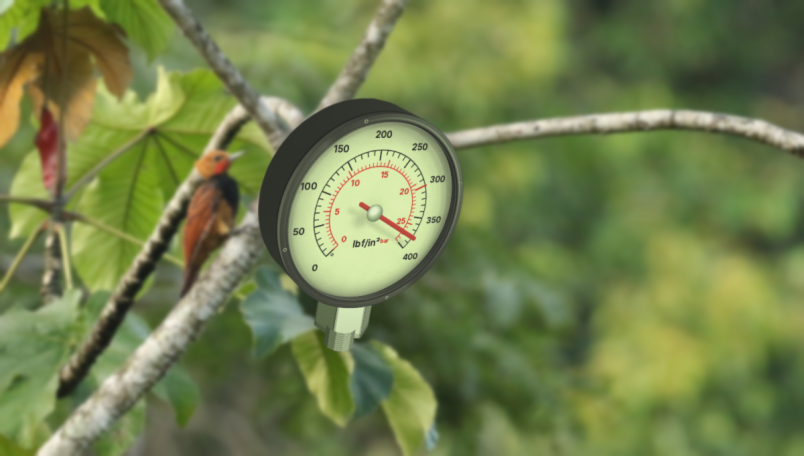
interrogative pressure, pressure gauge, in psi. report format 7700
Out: 380
